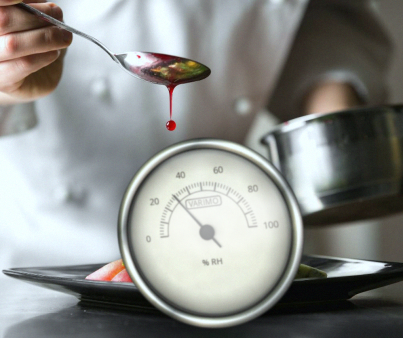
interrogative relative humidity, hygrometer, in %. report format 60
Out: 30
